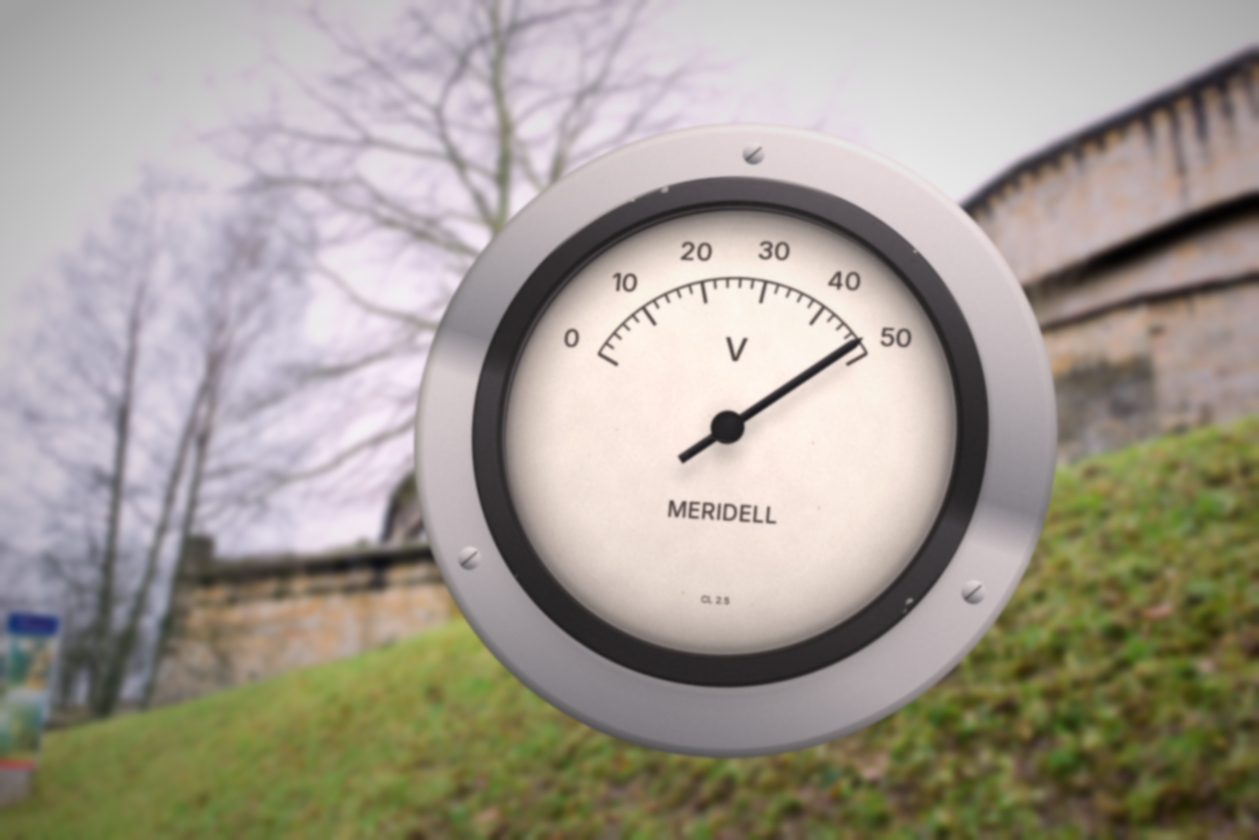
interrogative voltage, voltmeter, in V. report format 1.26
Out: 48
